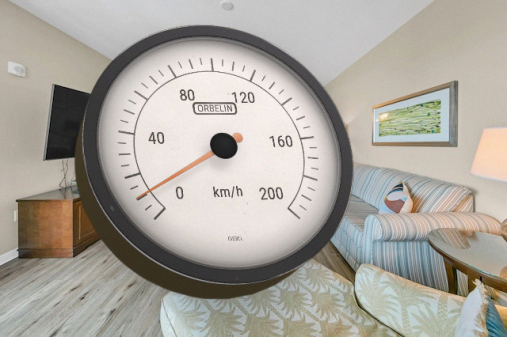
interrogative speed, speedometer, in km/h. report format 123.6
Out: 10
